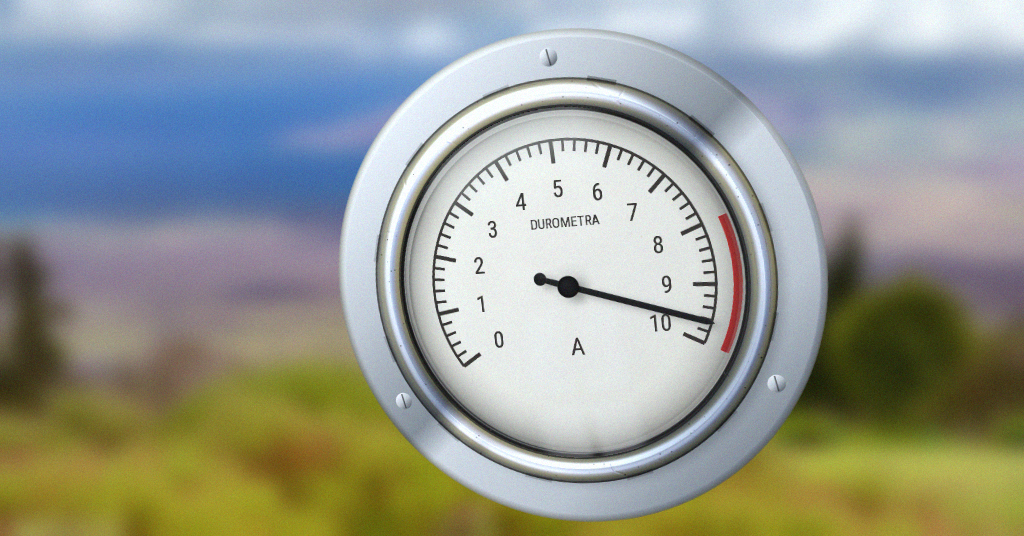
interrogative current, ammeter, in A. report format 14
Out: 9.6
